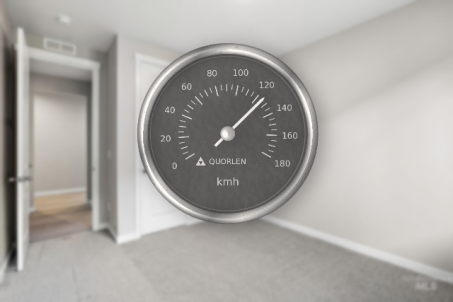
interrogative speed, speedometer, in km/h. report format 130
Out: 125
